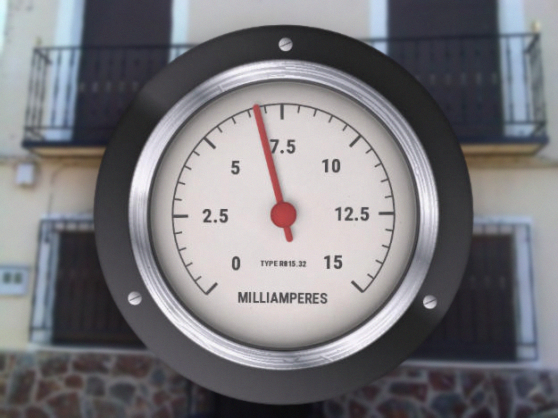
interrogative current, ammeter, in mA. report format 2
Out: 6.75
